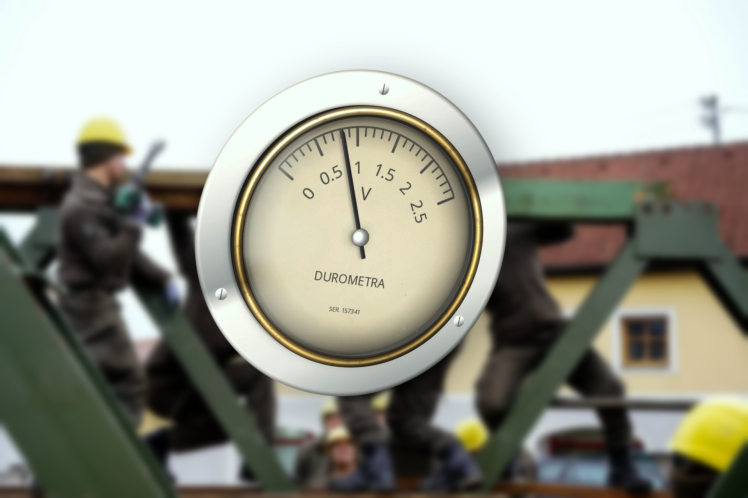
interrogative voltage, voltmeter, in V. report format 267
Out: 0.8
